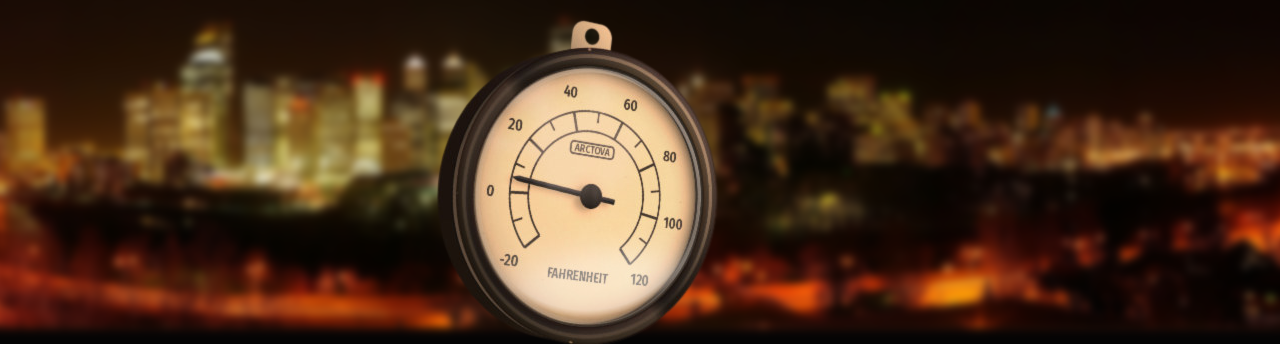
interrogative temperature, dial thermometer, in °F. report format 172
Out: 5
